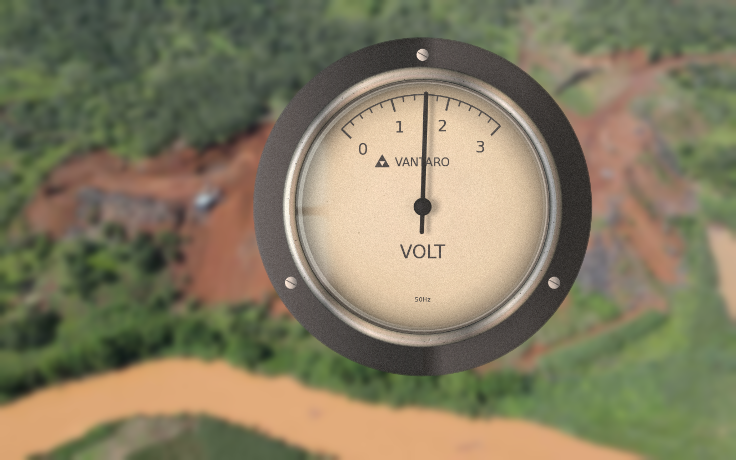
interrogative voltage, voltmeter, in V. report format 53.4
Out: 1.6
